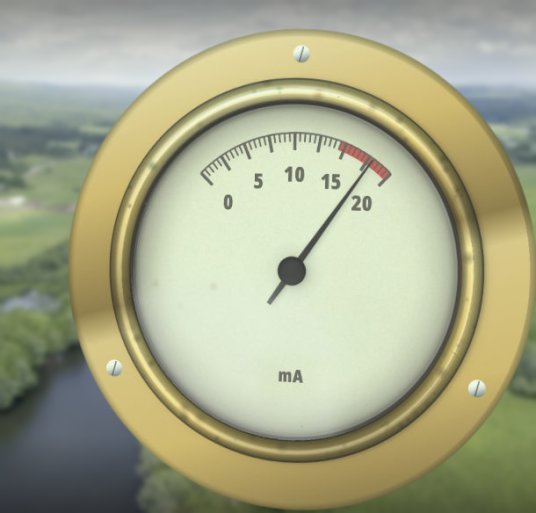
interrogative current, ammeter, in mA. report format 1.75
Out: 18
